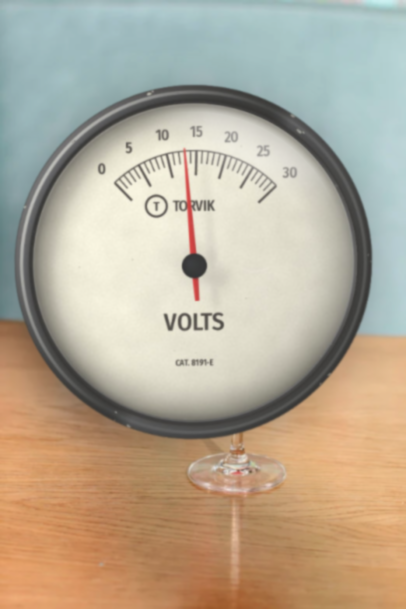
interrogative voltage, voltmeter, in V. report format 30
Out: 13
